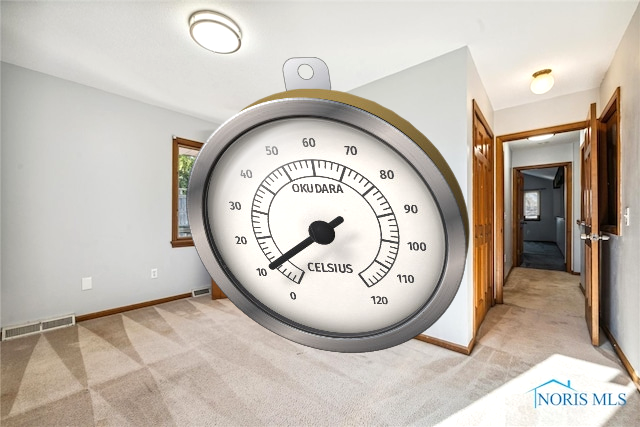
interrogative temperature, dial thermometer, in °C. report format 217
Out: 10
